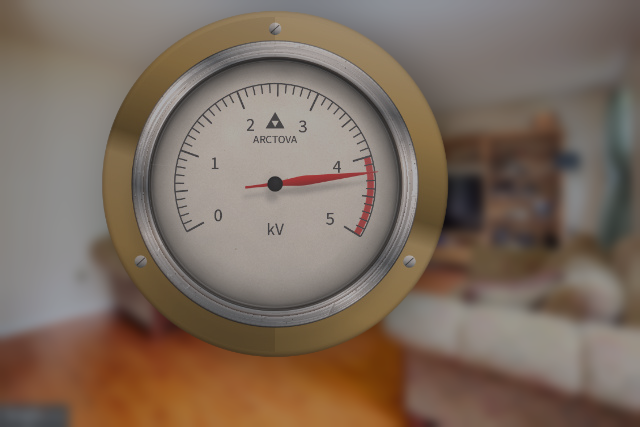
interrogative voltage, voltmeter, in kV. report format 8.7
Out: 4.2
